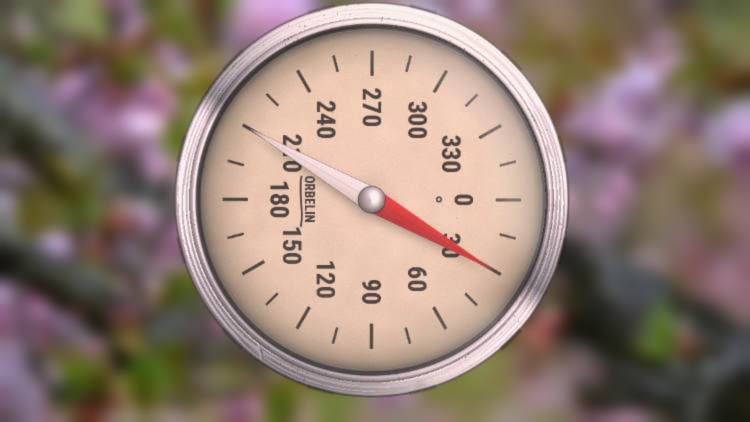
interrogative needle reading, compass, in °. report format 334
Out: 30
